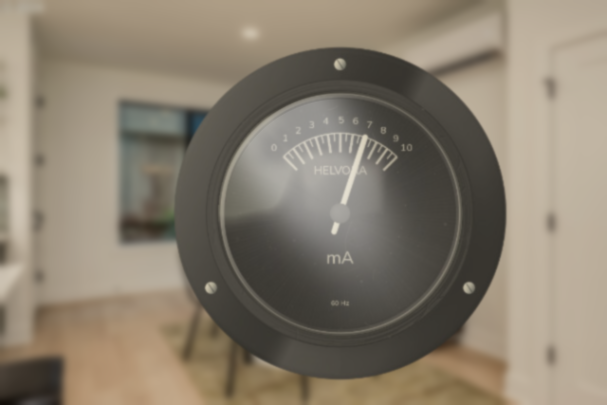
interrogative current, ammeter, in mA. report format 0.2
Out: 7
